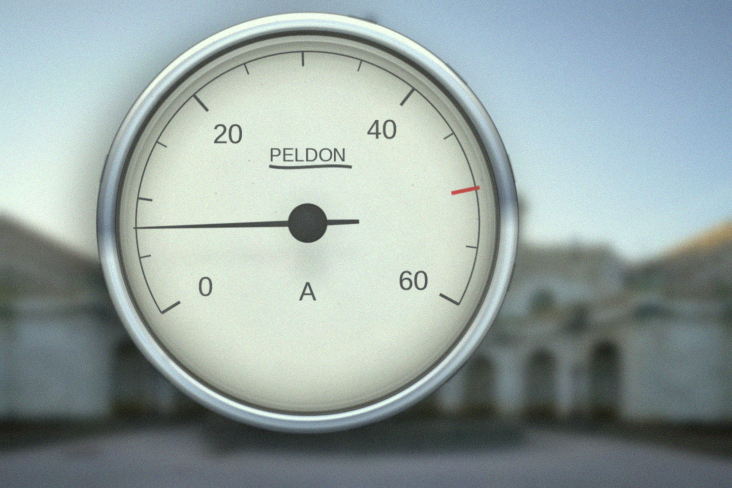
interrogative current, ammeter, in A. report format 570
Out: 7.5
